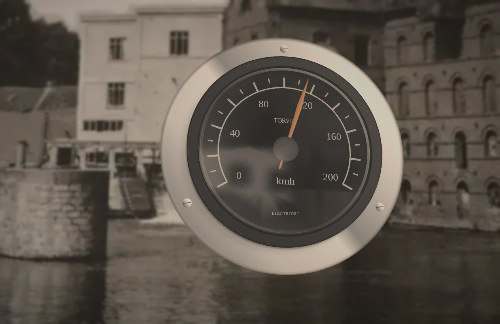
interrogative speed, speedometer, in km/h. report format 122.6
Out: 115
